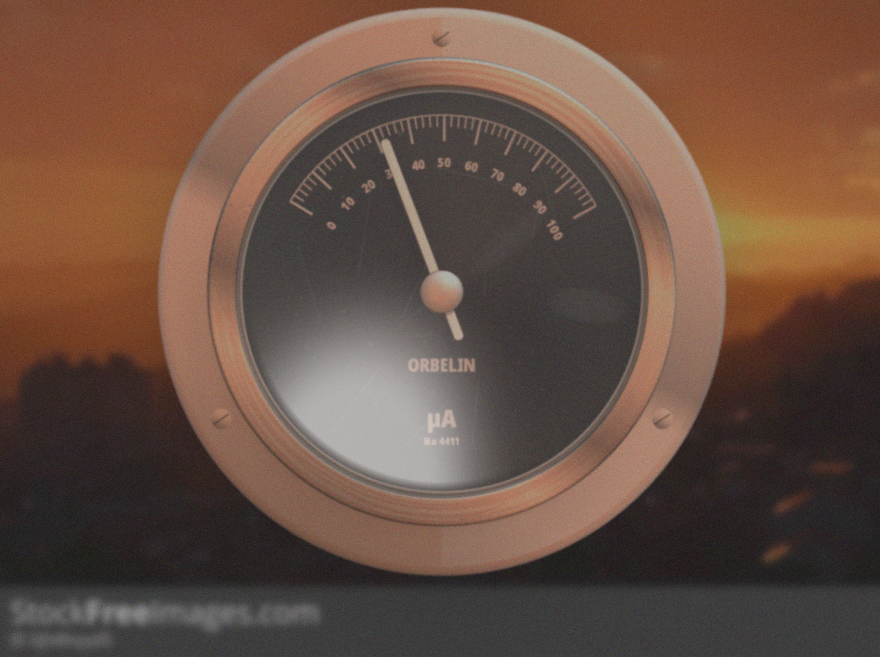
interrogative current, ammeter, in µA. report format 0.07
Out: 32
